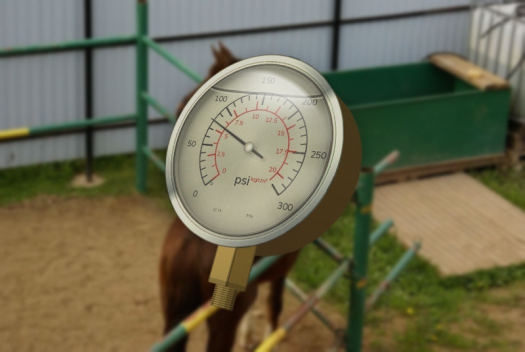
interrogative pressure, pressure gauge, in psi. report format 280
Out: 80
